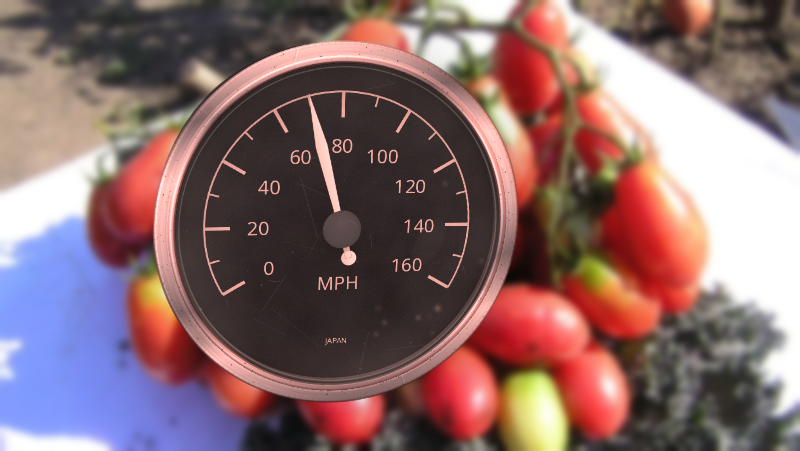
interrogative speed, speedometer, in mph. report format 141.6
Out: 70
